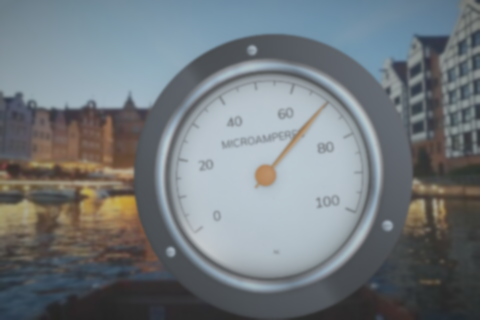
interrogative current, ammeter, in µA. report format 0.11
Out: 70
